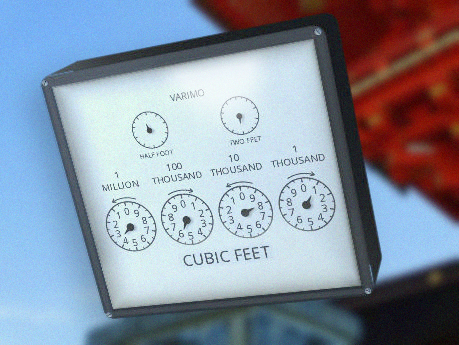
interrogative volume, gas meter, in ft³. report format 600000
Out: 358100
